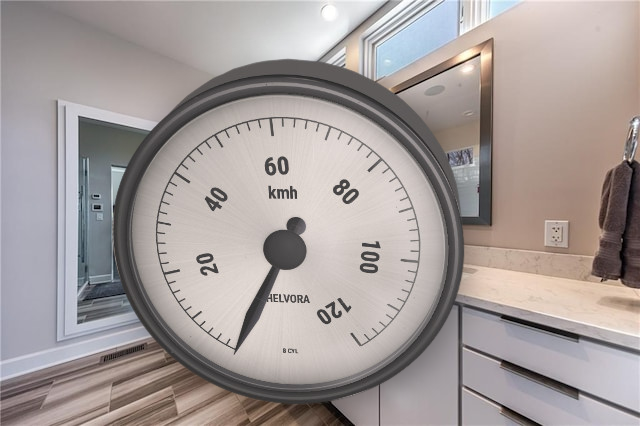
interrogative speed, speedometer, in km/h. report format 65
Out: 0
